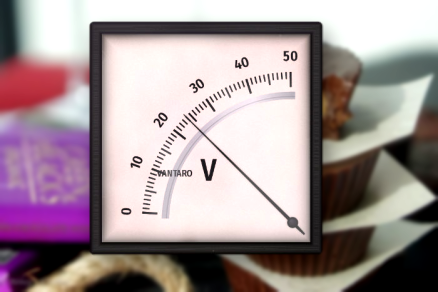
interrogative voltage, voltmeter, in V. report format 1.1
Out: 24
